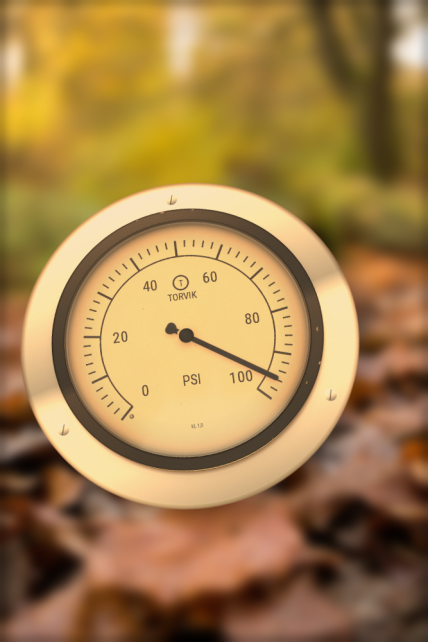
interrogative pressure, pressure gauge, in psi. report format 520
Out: 96
